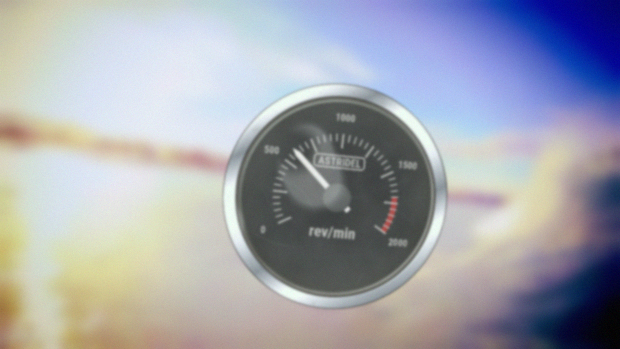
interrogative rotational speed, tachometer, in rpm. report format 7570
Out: 600
